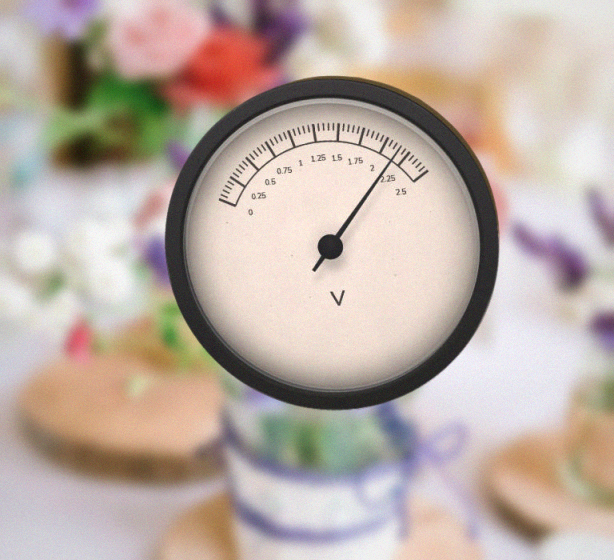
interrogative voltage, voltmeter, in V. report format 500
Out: 2.15
